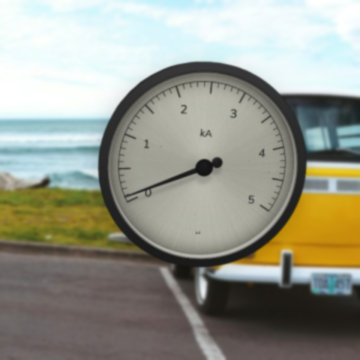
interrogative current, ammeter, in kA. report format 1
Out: 0.1
